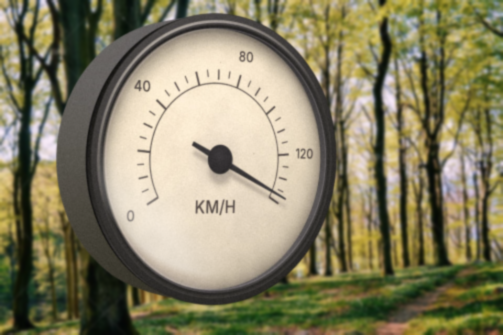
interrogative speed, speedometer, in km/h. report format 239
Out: 137.5
